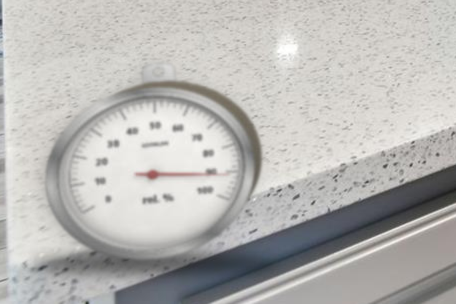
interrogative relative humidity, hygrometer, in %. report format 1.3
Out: 90
